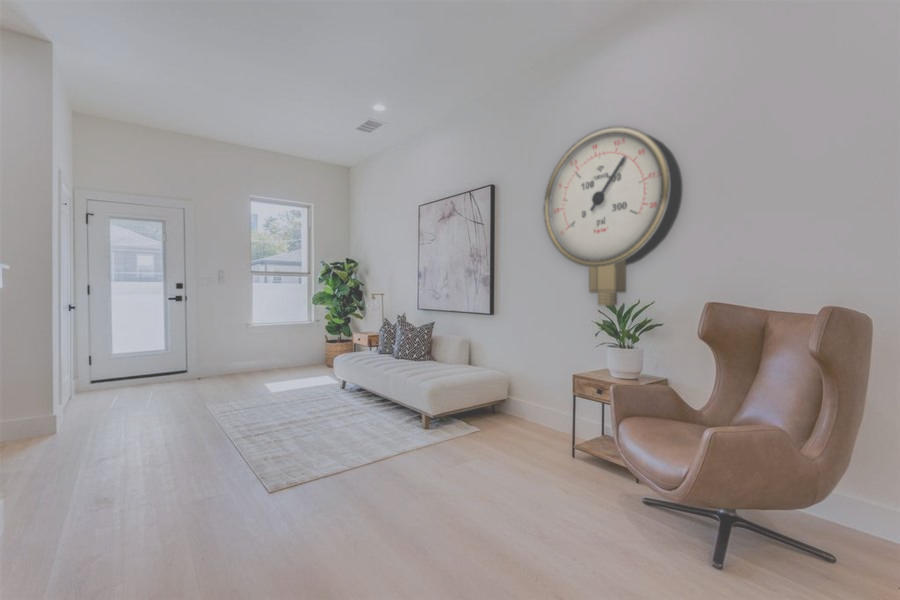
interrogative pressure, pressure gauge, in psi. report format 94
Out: 200
